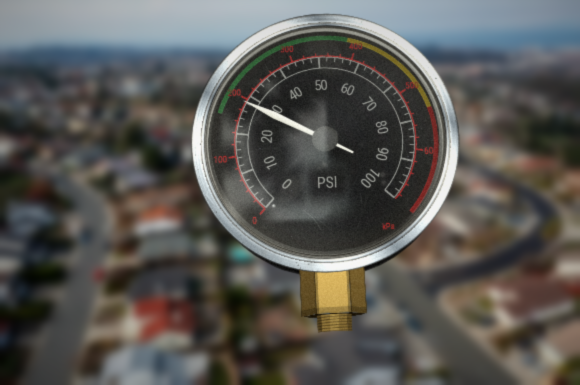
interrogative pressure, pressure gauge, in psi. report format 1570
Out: 28
